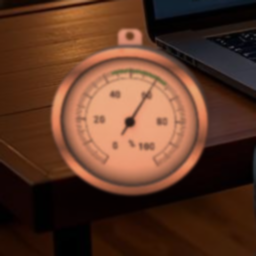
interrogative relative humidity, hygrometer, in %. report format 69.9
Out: 60
